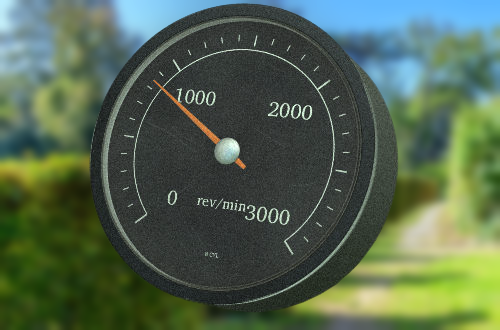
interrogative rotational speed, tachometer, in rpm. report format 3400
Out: 850
